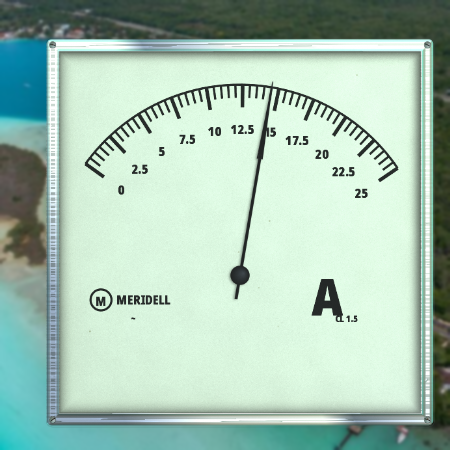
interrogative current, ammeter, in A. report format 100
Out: 14.5
